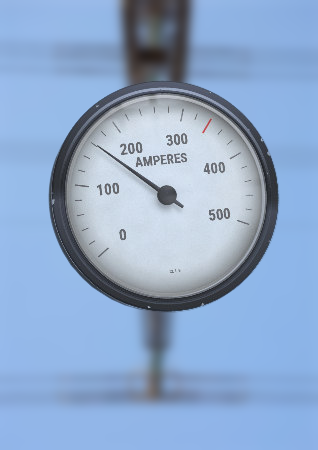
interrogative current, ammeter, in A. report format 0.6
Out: 160
